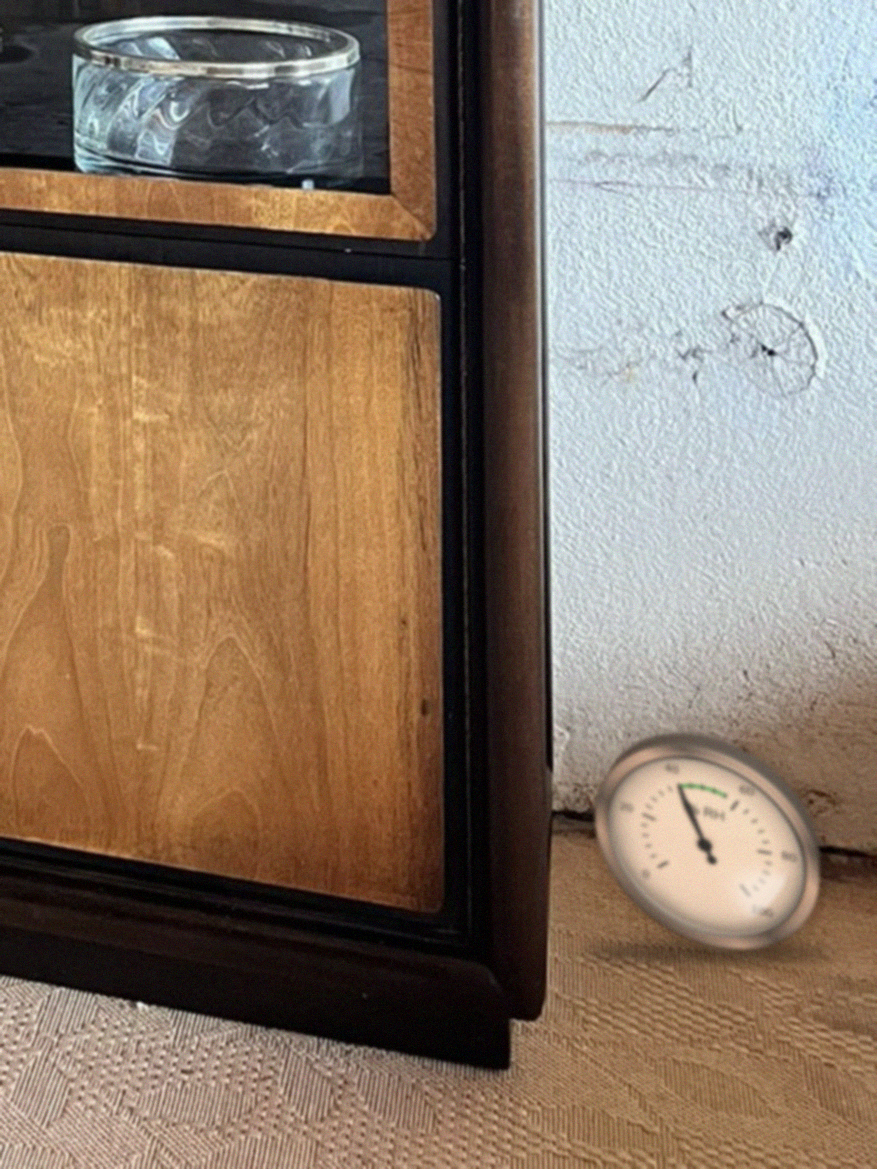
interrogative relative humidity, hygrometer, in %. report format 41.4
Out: 40
